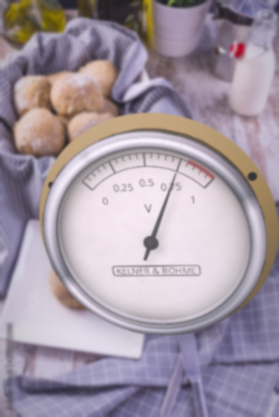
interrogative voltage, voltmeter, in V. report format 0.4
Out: 0.75
